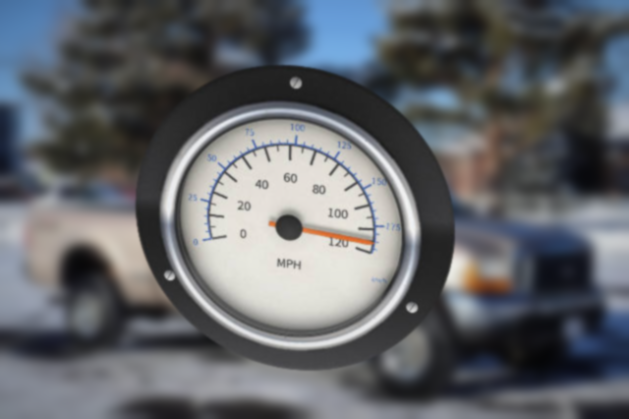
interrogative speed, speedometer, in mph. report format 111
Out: 115
